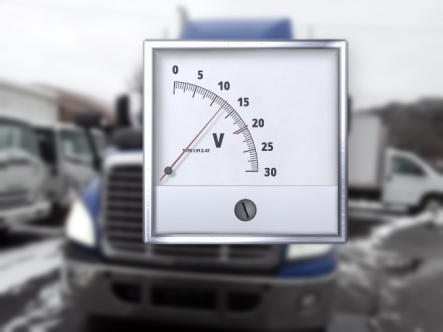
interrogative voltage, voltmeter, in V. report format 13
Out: 12.5
